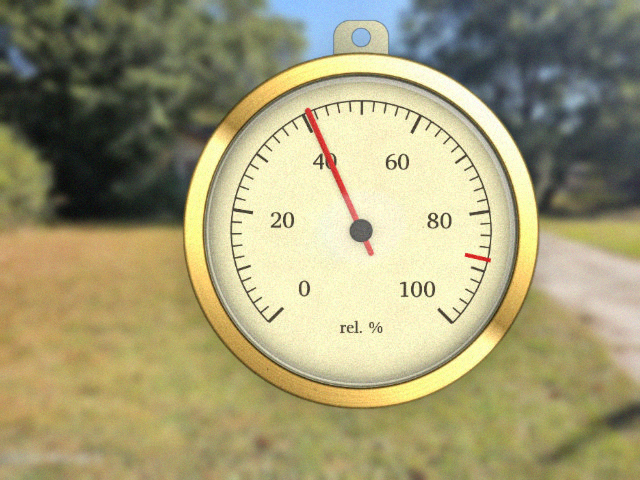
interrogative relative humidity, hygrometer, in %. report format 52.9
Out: 41
